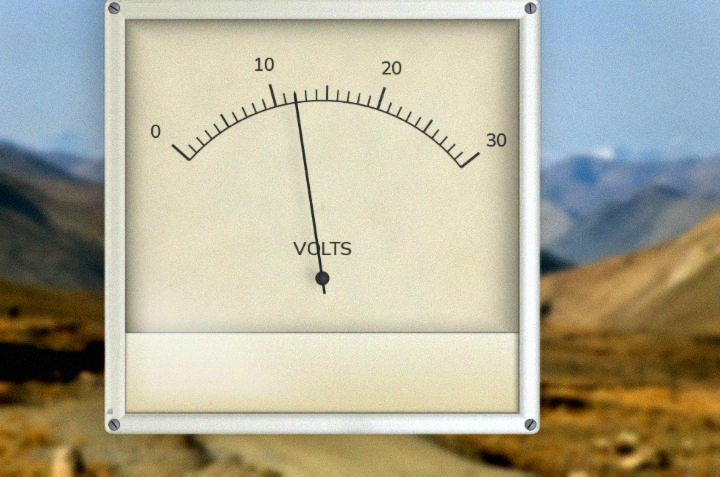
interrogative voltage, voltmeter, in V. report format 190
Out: 12
